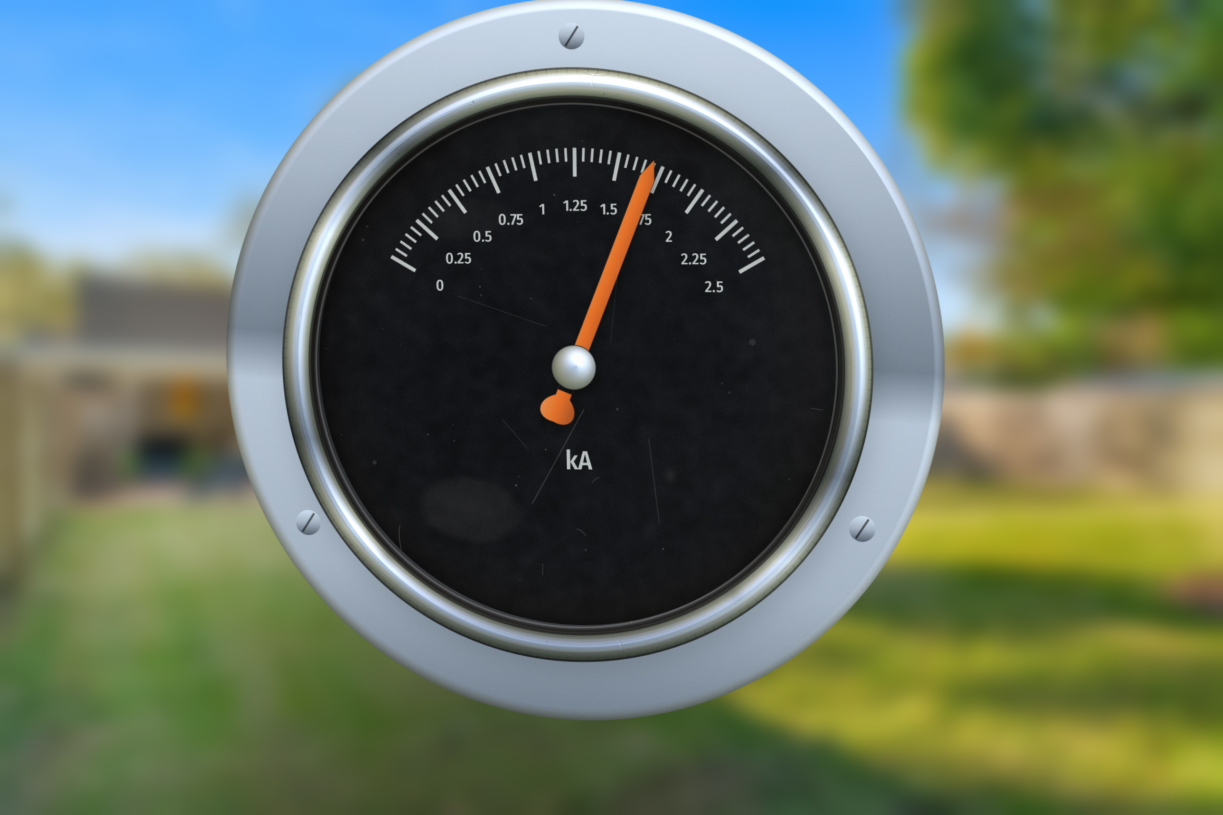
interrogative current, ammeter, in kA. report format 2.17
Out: 1.7
